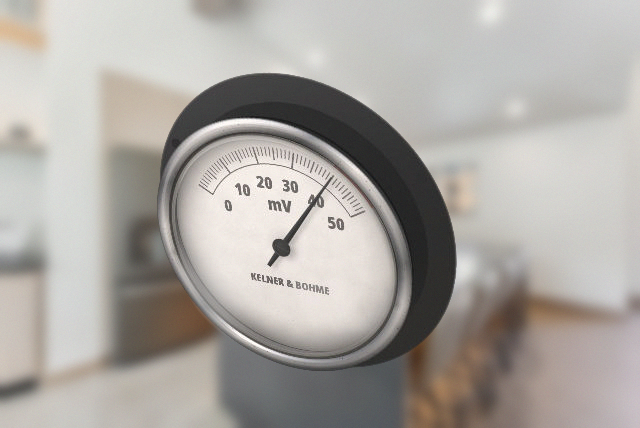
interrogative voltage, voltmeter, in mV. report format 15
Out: 40
